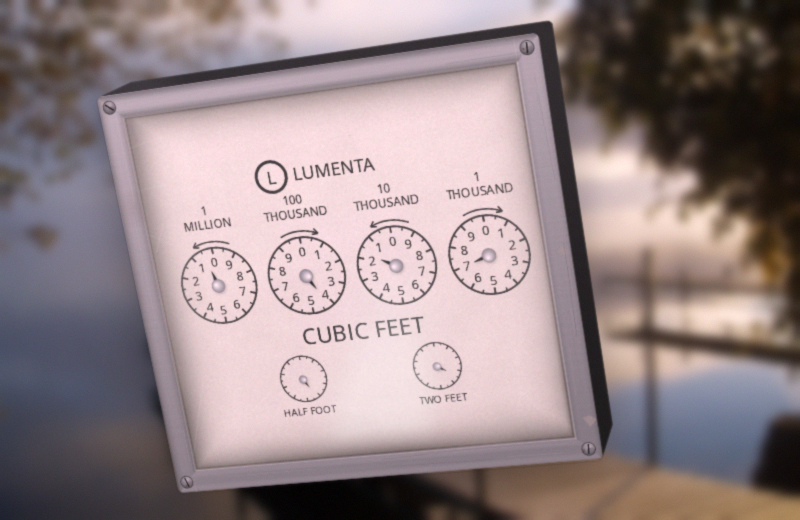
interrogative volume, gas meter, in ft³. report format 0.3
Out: 41700
